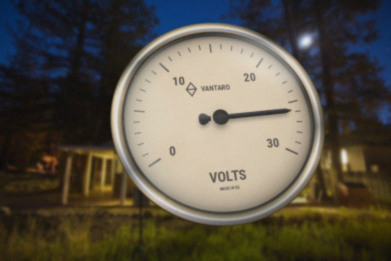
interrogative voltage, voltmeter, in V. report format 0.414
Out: 26
